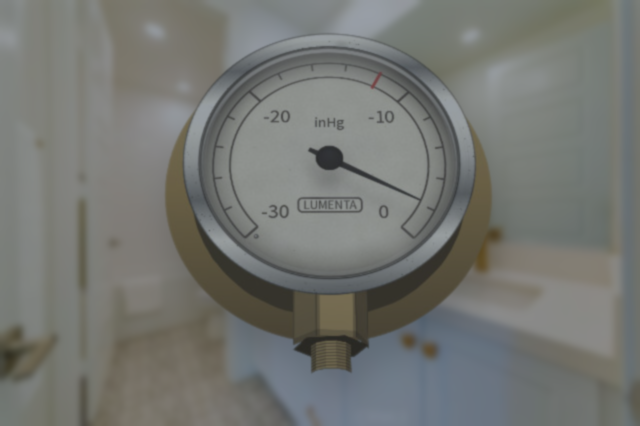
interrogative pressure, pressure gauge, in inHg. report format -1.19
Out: -2
